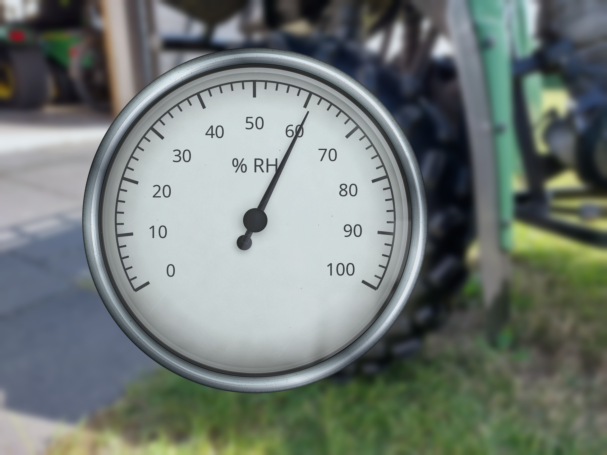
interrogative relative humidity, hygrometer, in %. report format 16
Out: 61
